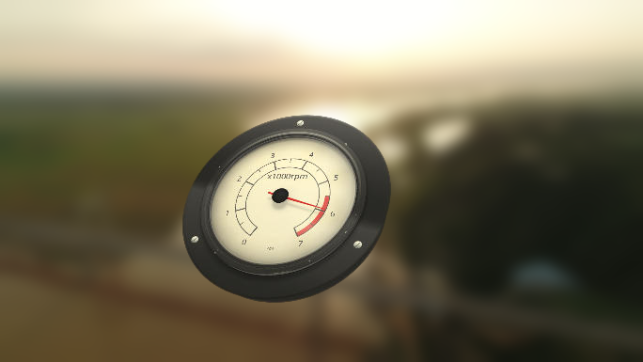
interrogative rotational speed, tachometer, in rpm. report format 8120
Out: 6000
